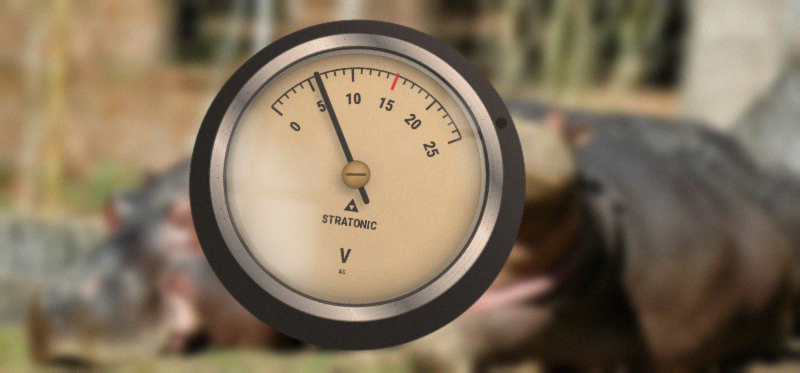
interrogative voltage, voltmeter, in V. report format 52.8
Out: 6
